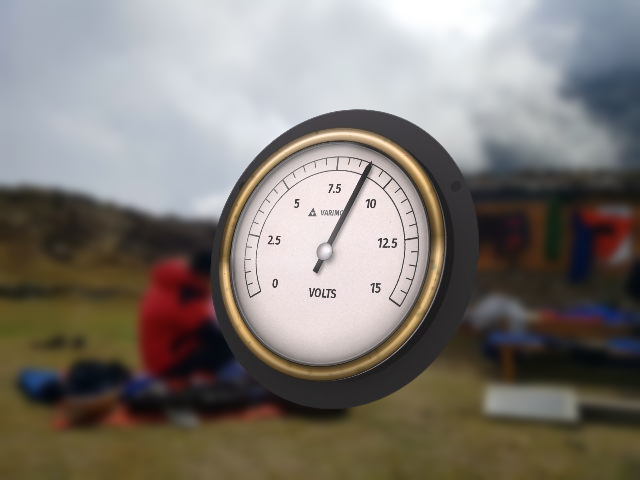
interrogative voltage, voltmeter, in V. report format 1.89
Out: 9
